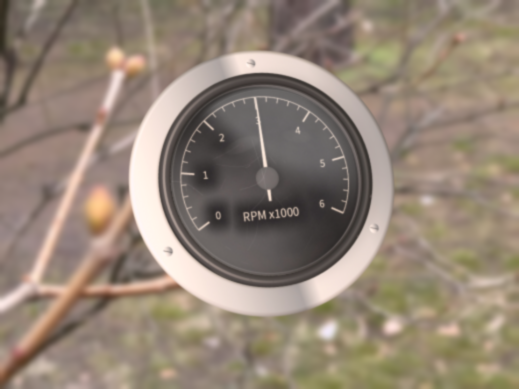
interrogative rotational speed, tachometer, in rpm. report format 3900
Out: 3000
